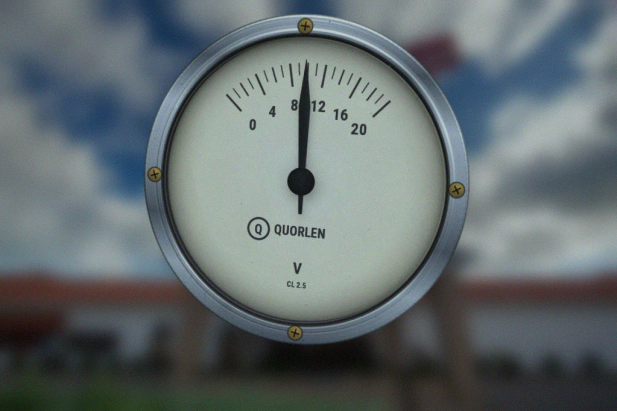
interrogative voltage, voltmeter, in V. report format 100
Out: 10
